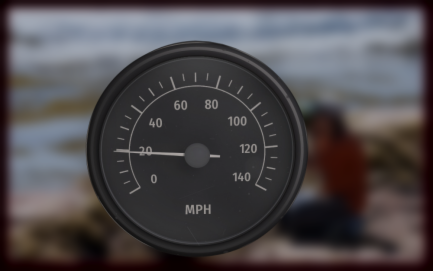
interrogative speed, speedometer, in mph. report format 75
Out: 20
